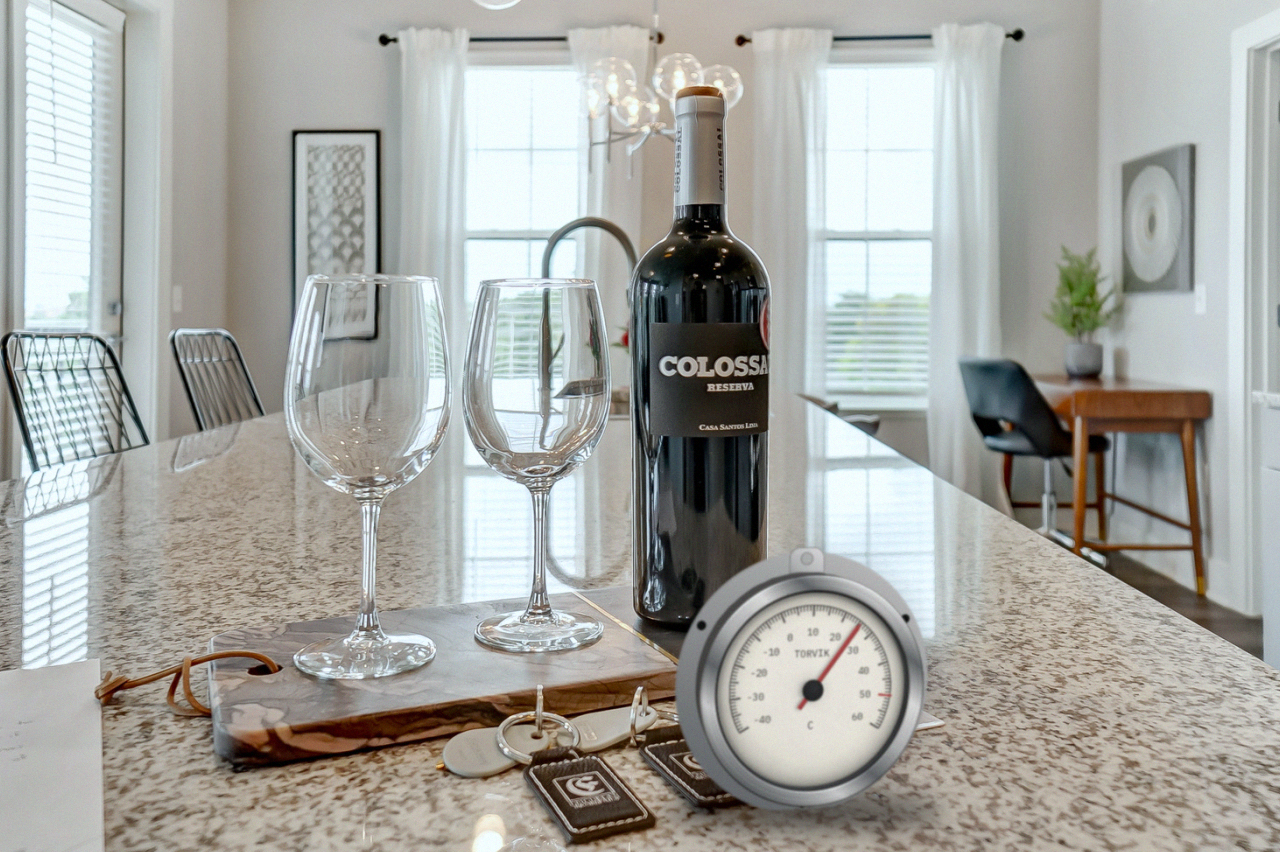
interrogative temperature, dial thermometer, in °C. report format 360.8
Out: 25
